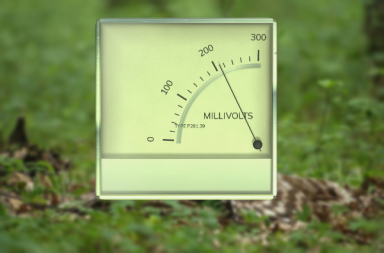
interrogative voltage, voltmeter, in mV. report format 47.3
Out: 210
